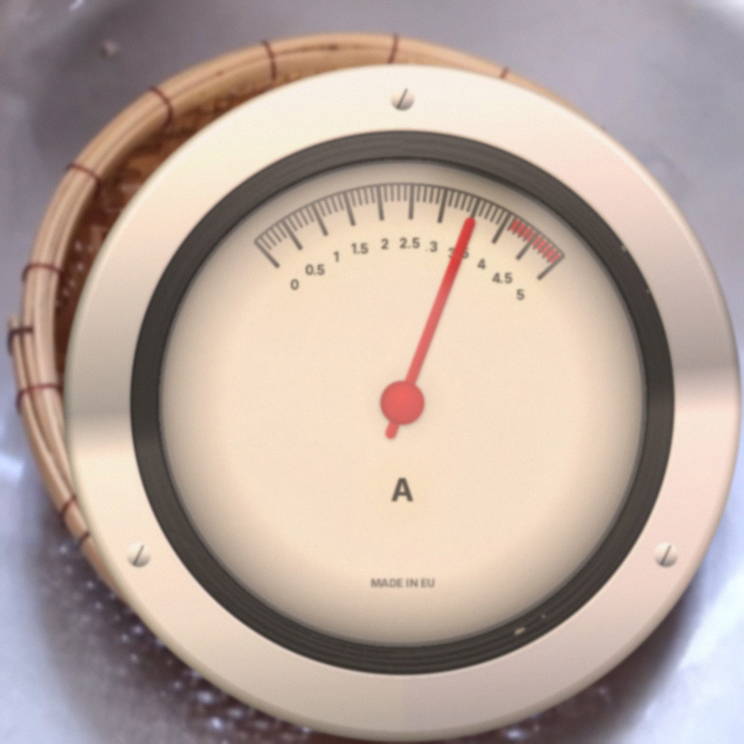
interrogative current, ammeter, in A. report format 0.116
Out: 3.5
